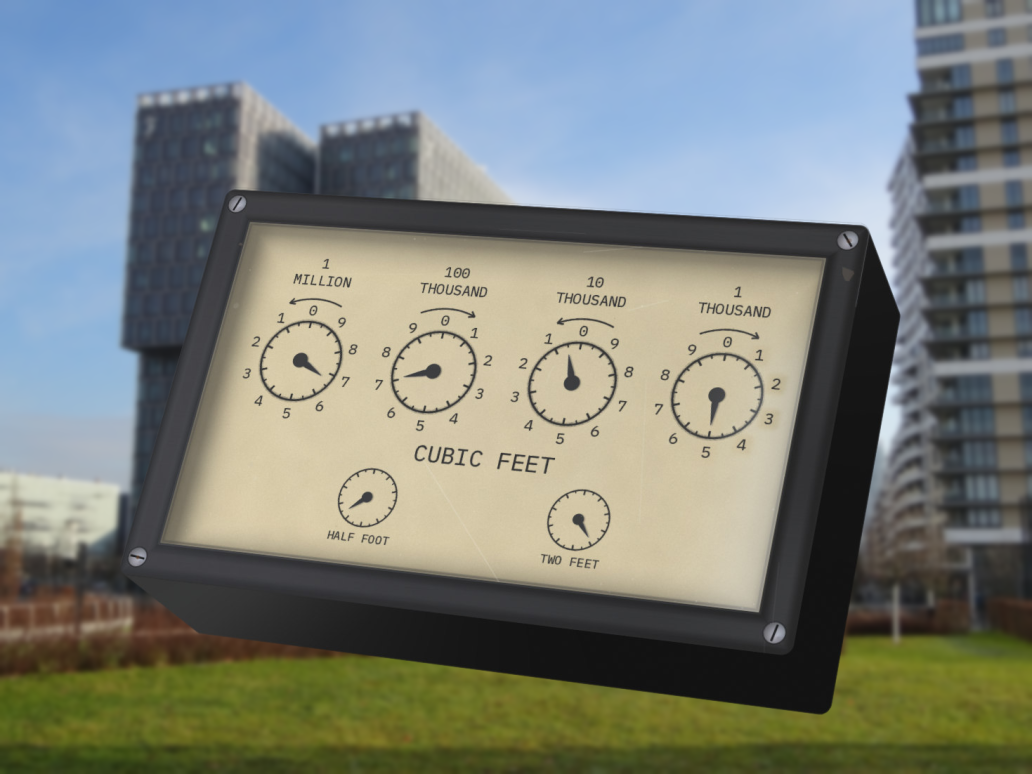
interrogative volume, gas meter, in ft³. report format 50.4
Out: 670500
